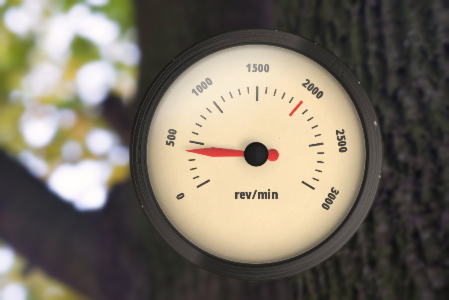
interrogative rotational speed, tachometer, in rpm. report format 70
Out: 400
